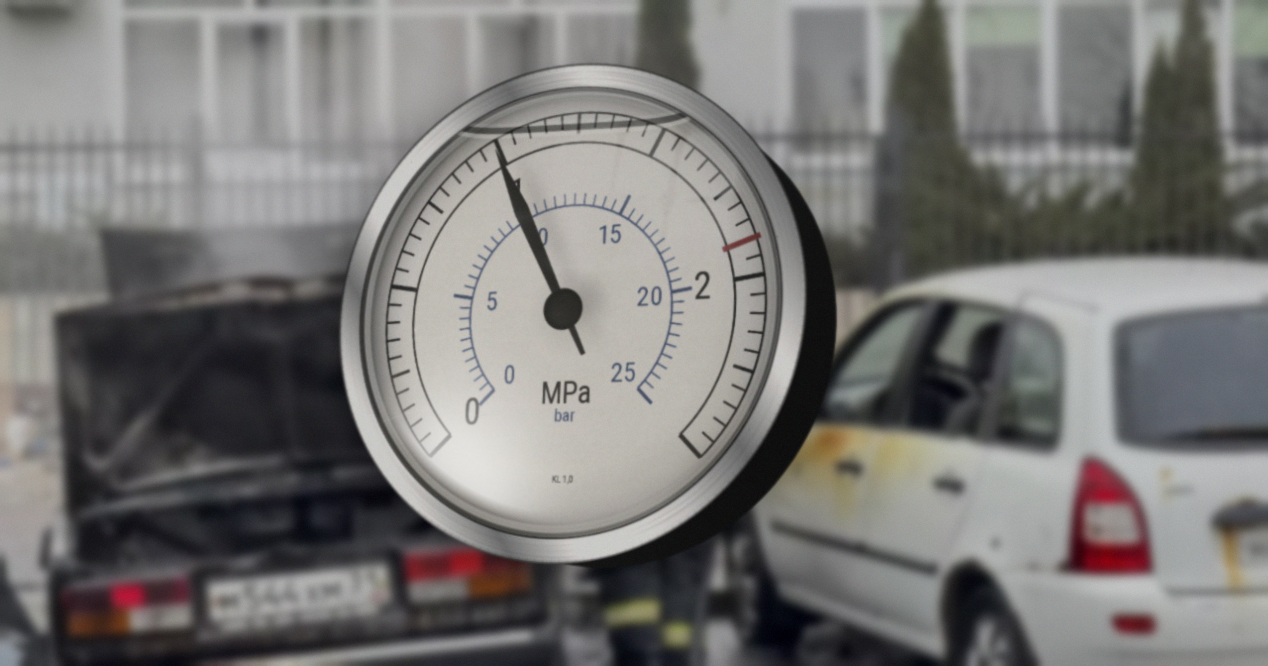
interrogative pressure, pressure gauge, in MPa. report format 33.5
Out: 1
